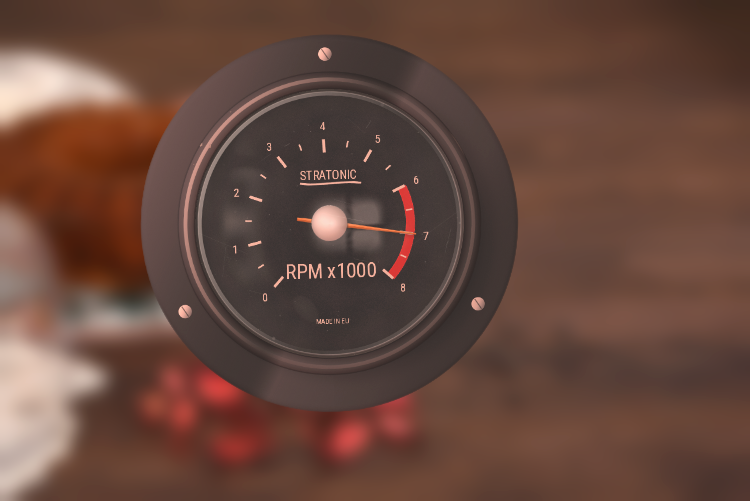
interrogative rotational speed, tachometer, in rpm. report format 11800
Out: 7000
